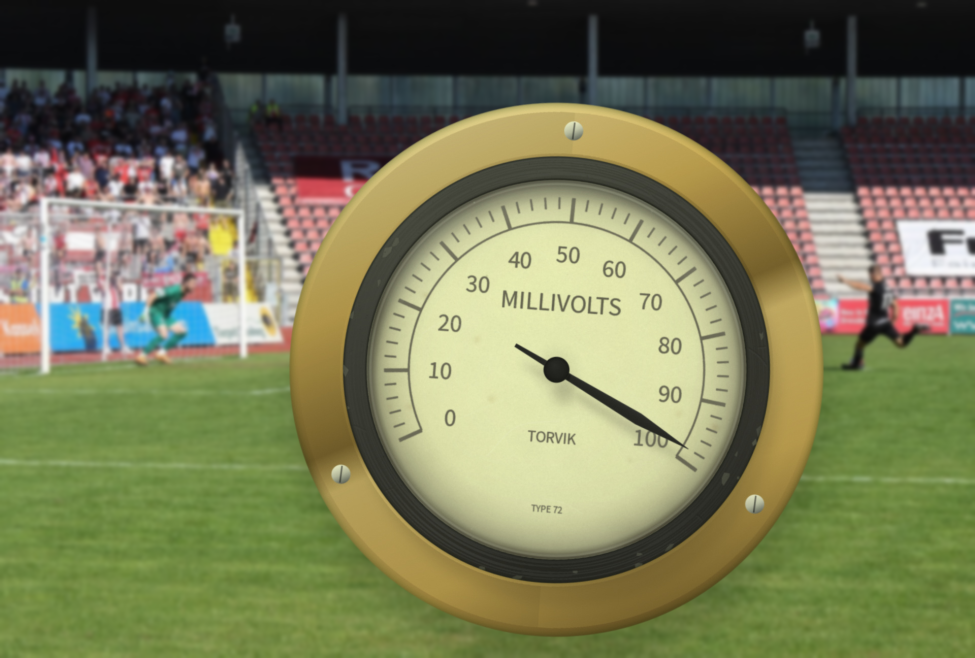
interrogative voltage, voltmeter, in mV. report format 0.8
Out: 98
